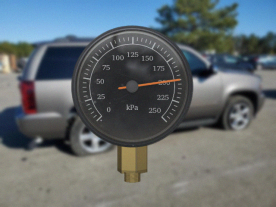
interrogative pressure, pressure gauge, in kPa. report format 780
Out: 200
